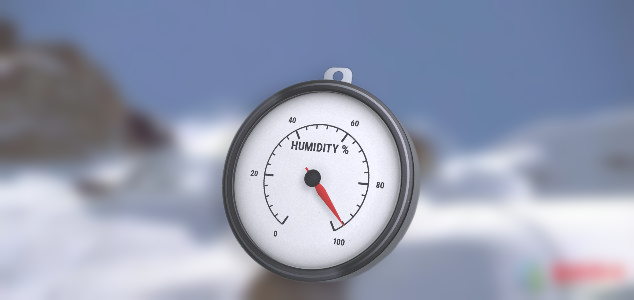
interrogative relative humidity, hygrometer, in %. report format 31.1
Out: 96
